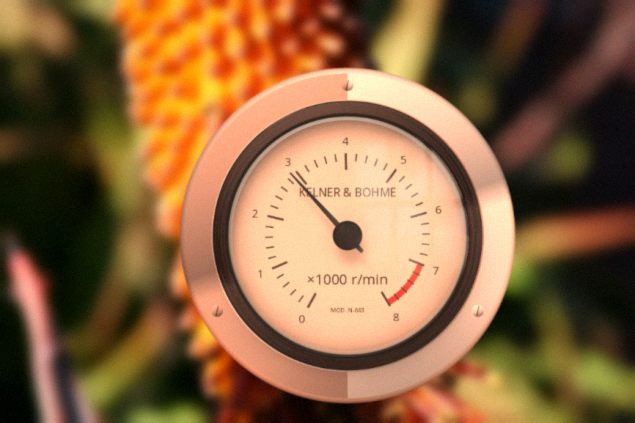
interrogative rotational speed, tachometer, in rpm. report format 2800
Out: 2900
